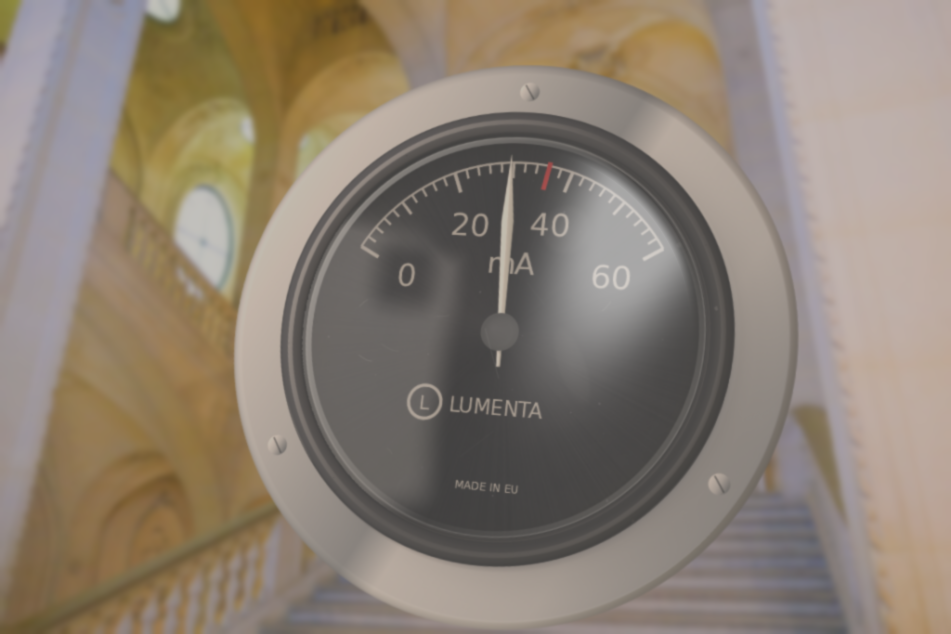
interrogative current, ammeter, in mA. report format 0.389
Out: 30
